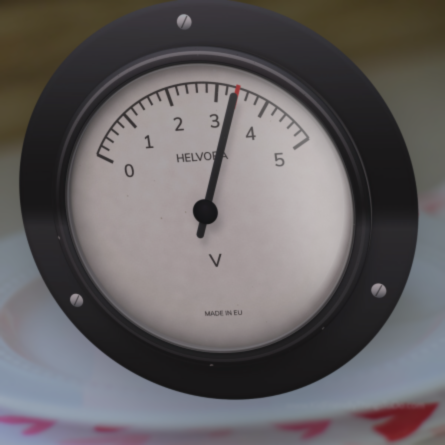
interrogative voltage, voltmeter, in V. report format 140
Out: 3.4
